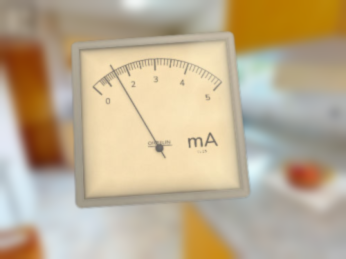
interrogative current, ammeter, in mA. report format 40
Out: 1.5
